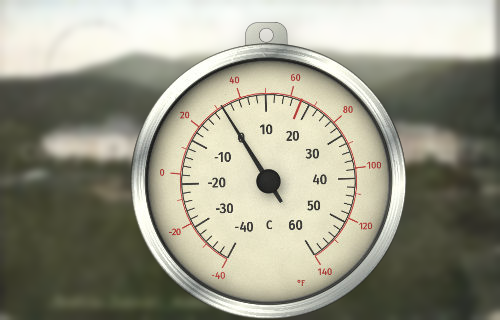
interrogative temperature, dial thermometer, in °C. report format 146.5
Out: 0
